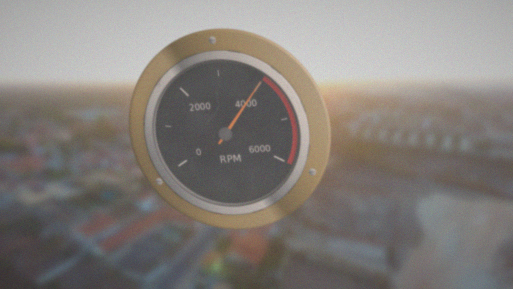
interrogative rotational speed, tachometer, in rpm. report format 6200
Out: 4000
